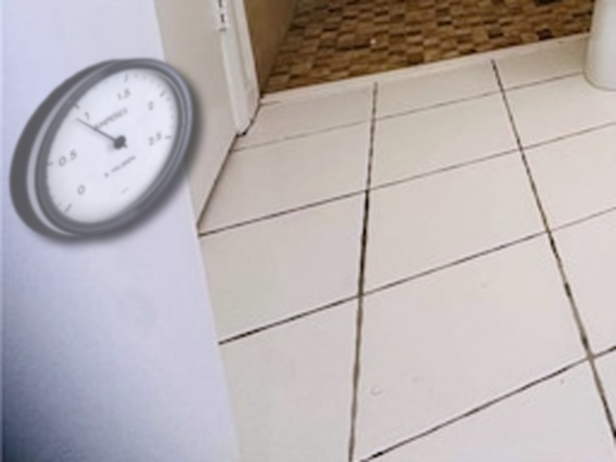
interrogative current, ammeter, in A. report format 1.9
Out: 0.9
